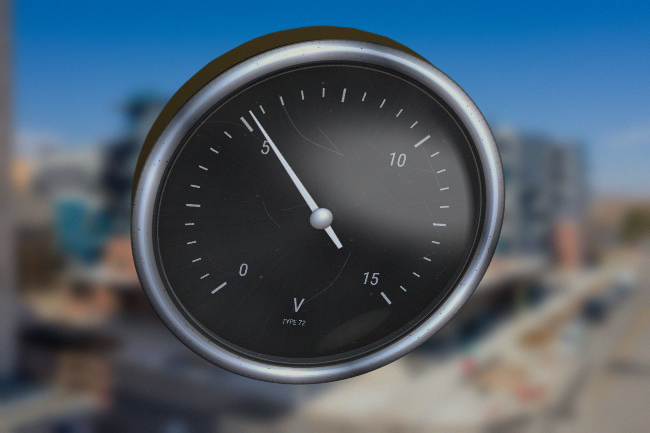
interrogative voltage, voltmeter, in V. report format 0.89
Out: 5.25
